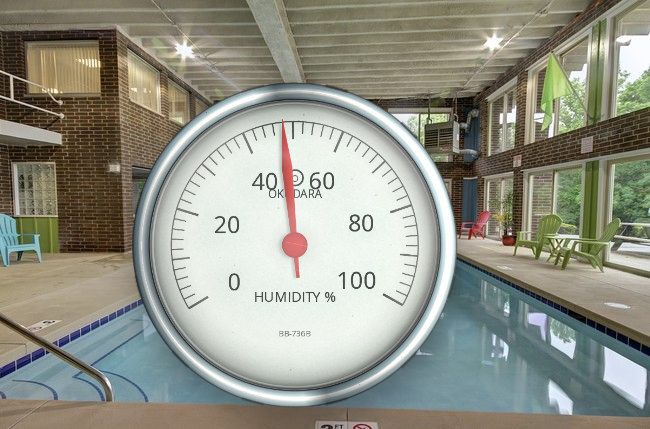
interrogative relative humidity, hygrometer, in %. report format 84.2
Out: 48
